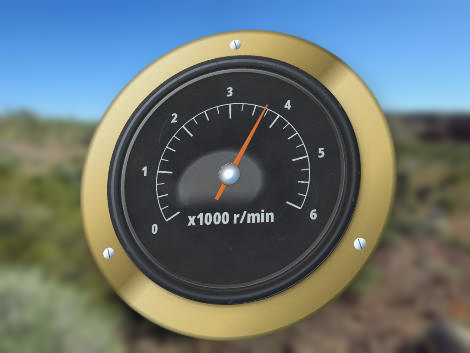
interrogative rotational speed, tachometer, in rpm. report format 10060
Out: 3750
